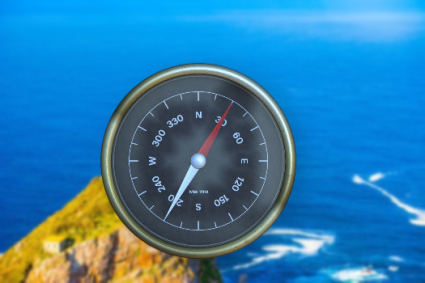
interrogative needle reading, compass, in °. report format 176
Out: 30
